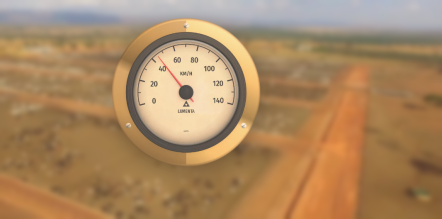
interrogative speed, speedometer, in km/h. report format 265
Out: 45
